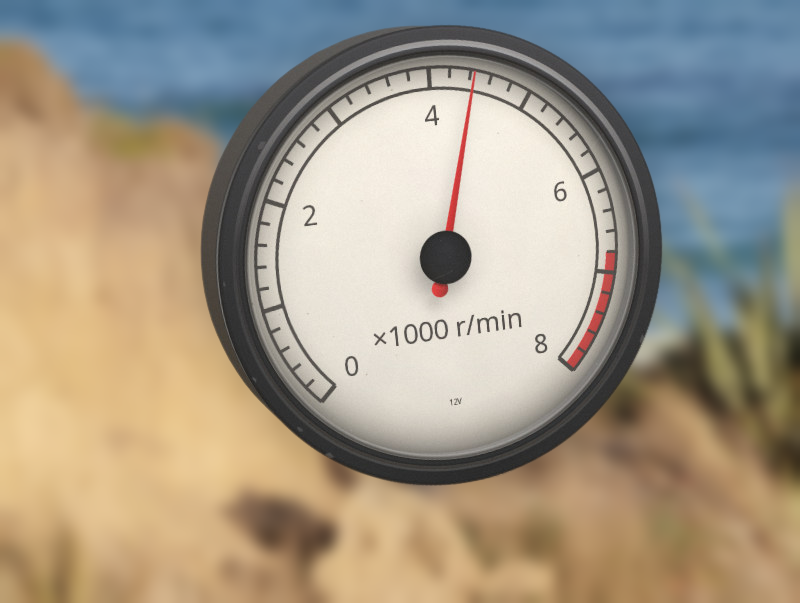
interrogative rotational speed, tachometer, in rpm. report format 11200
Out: 4400
